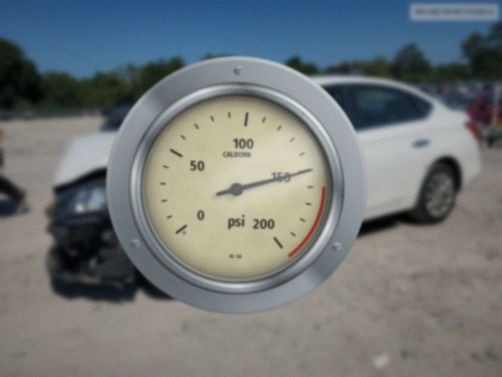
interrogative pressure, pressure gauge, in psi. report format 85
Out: 150
